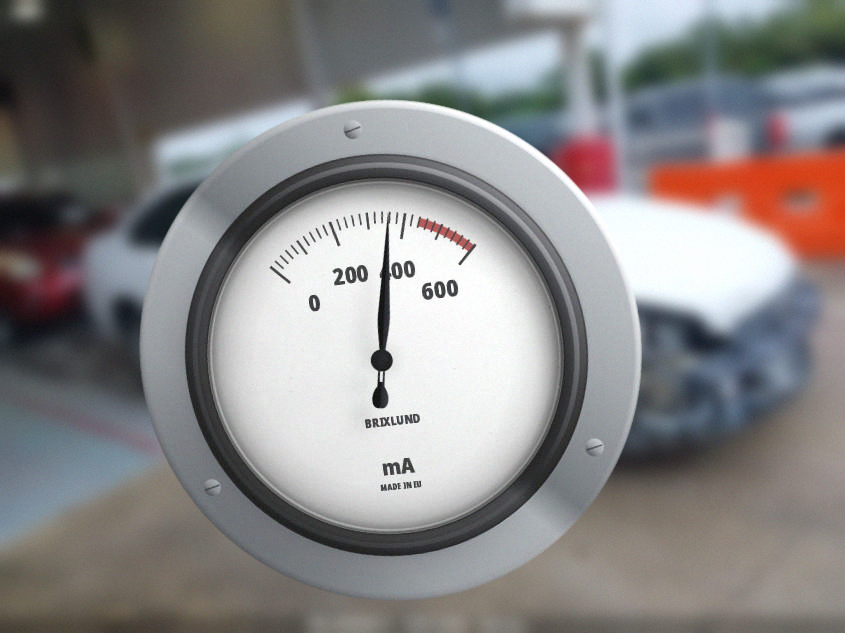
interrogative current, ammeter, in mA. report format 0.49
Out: 360
